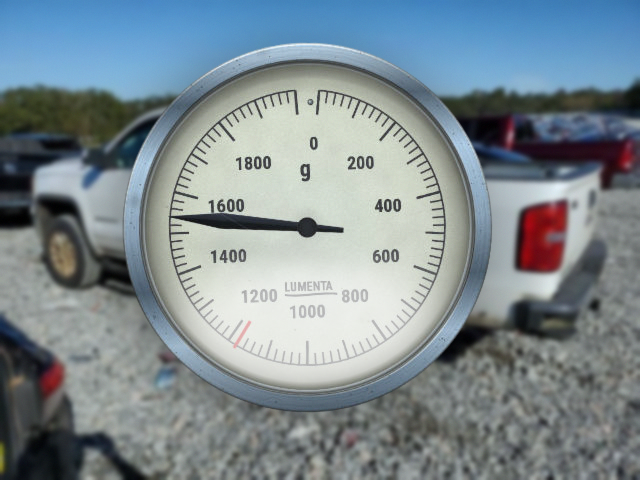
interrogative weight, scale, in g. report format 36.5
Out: 1540
